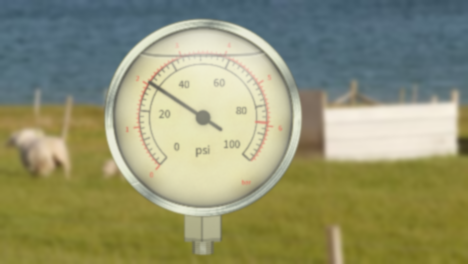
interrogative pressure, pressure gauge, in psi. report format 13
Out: 30
